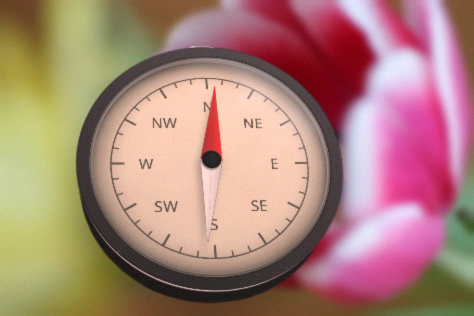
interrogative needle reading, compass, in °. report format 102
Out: 5
